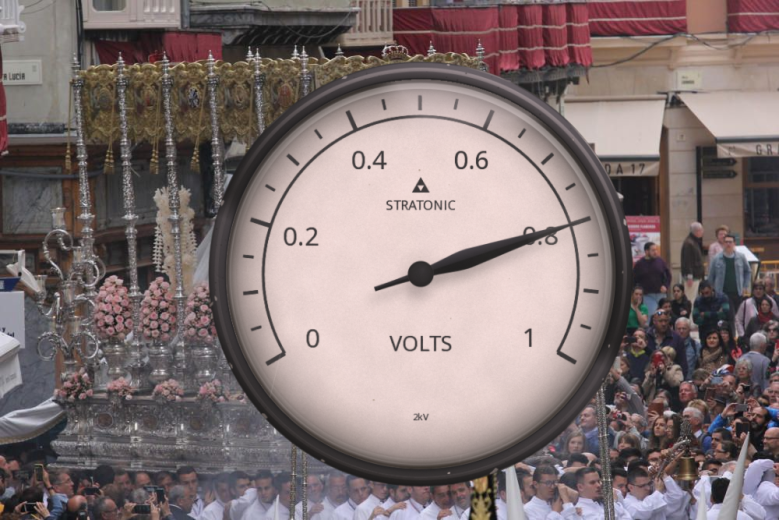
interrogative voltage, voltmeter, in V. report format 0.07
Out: 0.8
